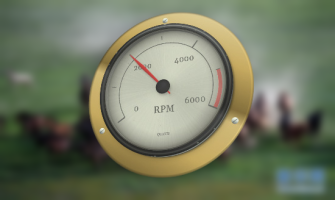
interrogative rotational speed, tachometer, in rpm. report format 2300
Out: 2000
